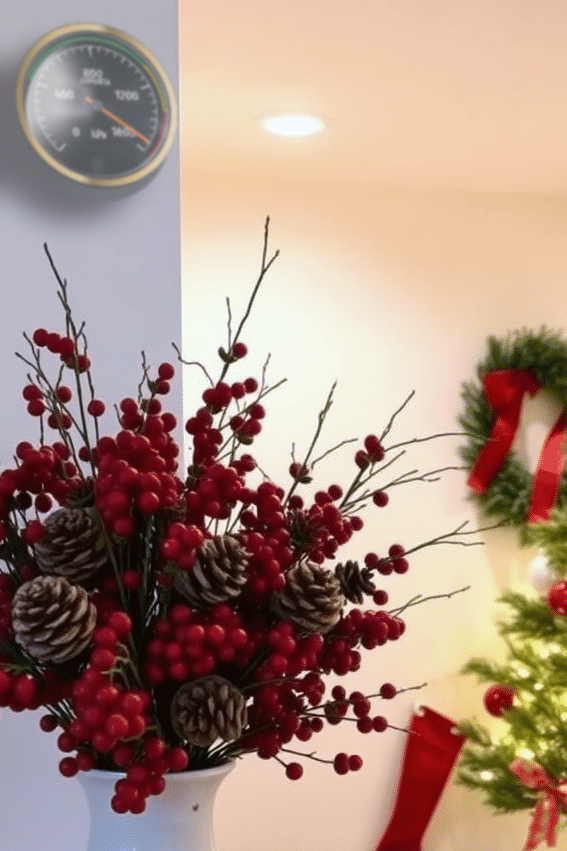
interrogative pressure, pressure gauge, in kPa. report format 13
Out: 1550
